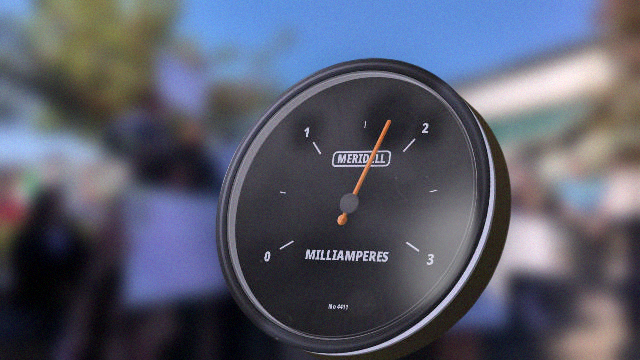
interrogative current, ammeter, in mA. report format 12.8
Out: 1.75
